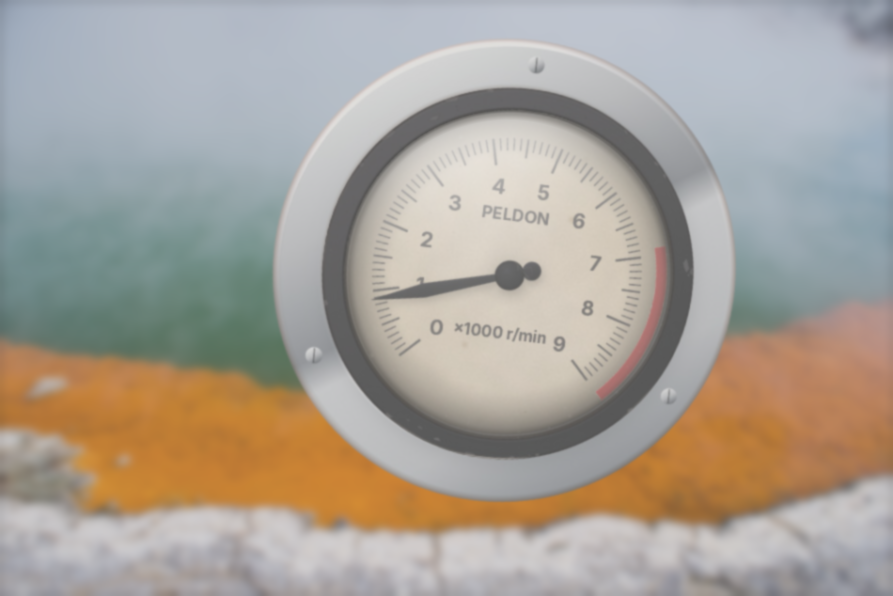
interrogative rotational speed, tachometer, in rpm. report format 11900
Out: 900
